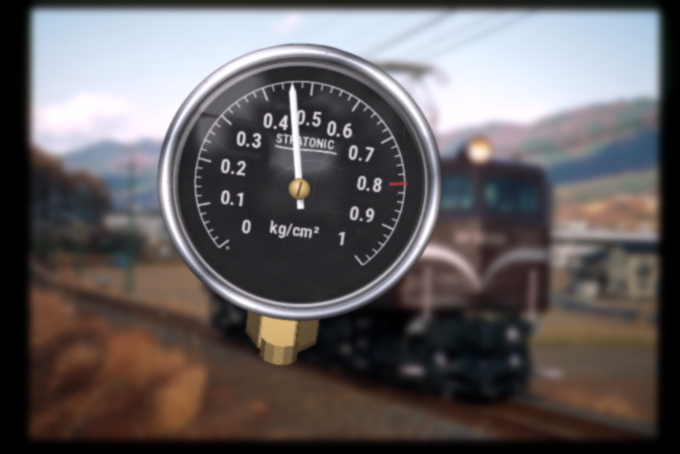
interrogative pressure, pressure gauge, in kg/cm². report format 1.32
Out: 0.46
